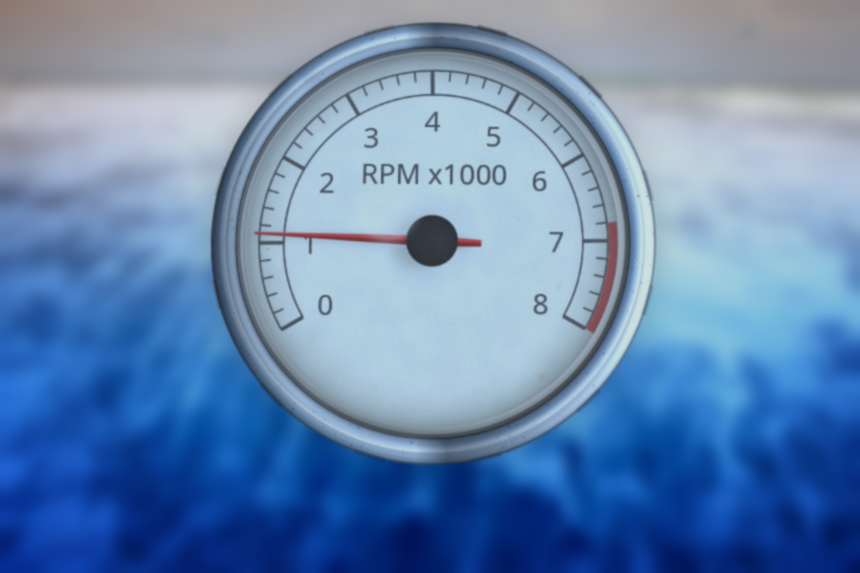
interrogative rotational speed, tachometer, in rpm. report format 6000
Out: 1100
